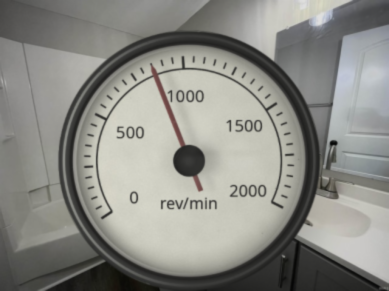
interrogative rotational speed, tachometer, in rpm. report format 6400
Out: 850
